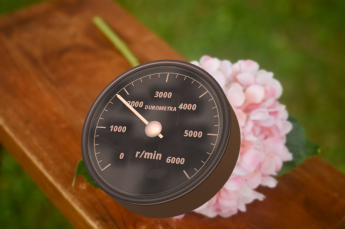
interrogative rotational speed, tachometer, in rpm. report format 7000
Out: 1800
